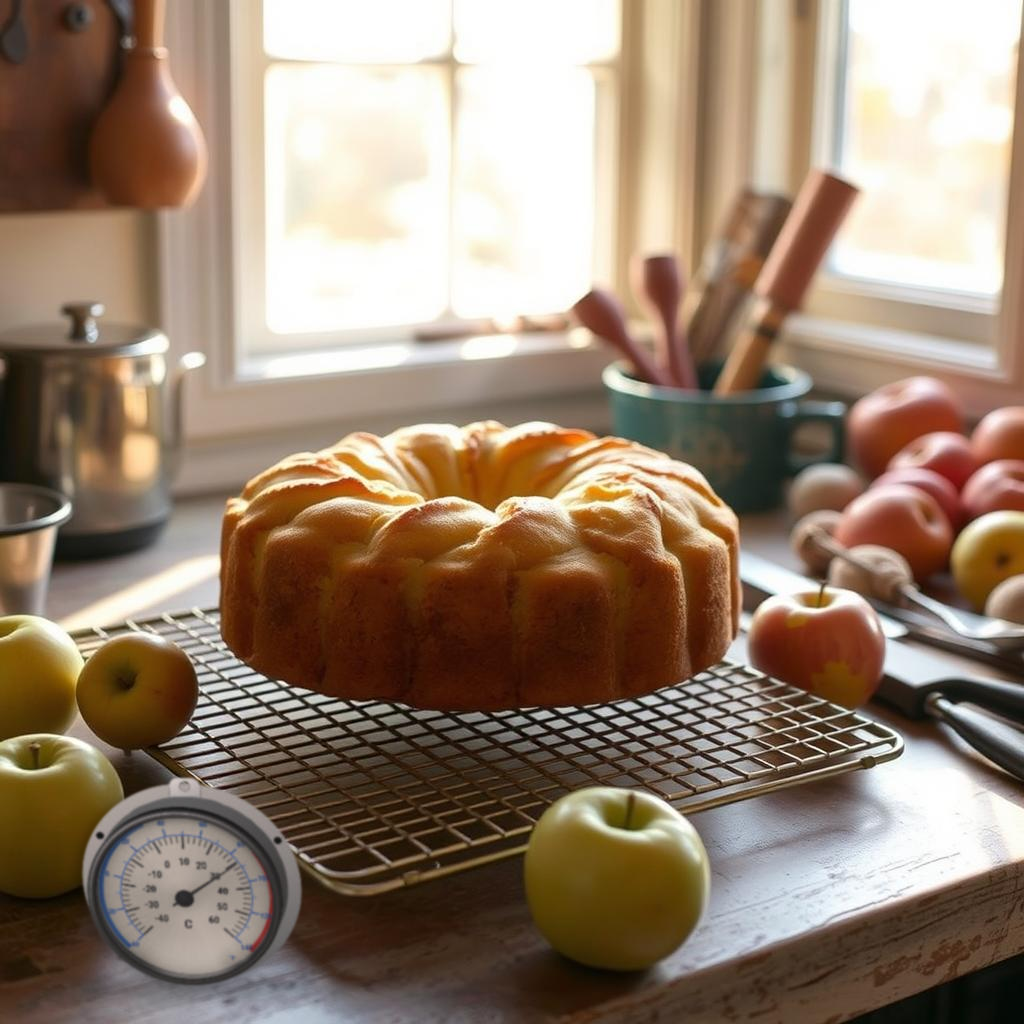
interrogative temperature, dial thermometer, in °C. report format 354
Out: 30
